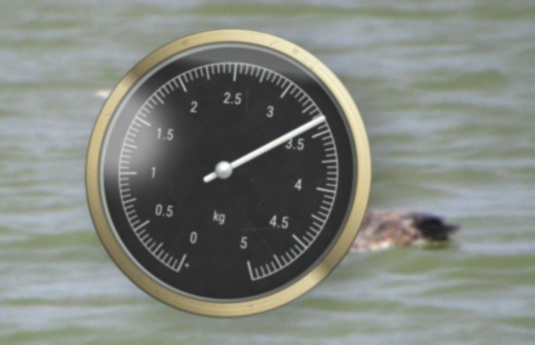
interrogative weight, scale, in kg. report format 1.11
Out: 3.4
